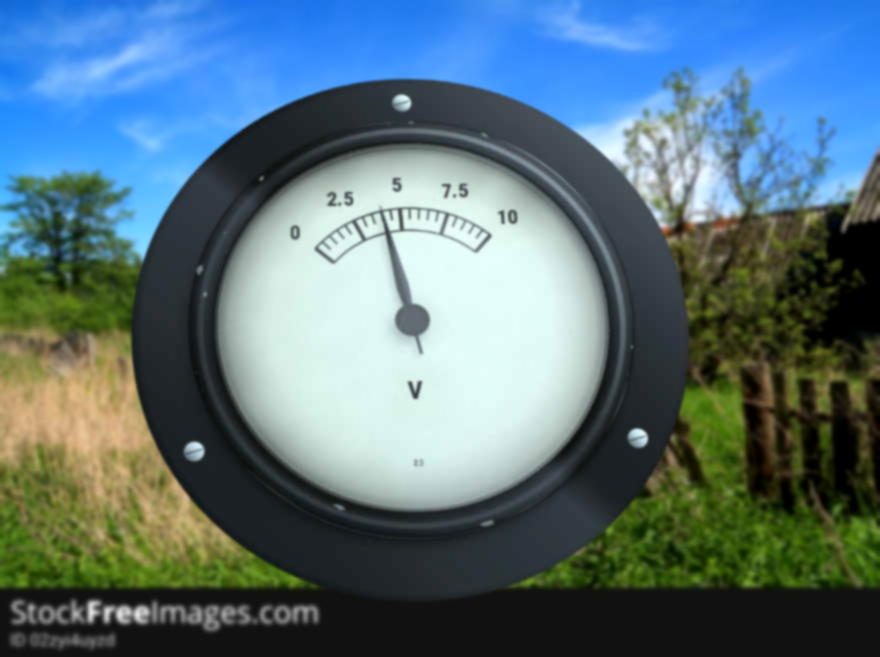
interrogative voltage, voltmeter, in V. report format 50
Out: 4
